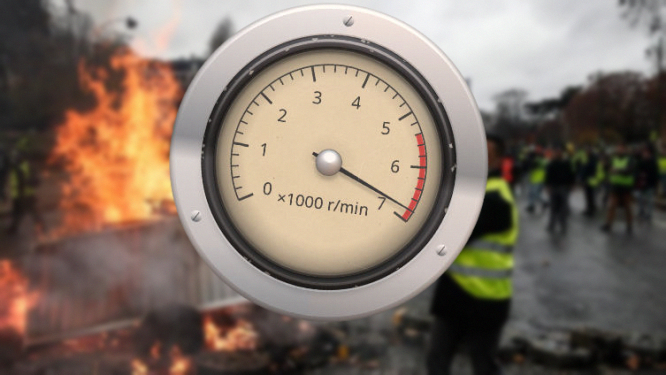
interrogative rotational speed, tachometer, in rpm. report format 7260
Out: 6800
